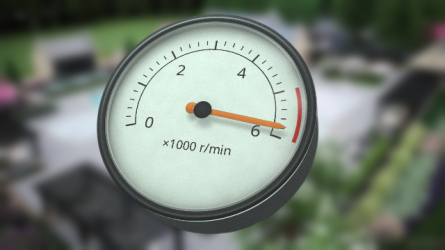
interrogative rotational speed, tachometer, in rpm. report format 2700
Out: 5800
